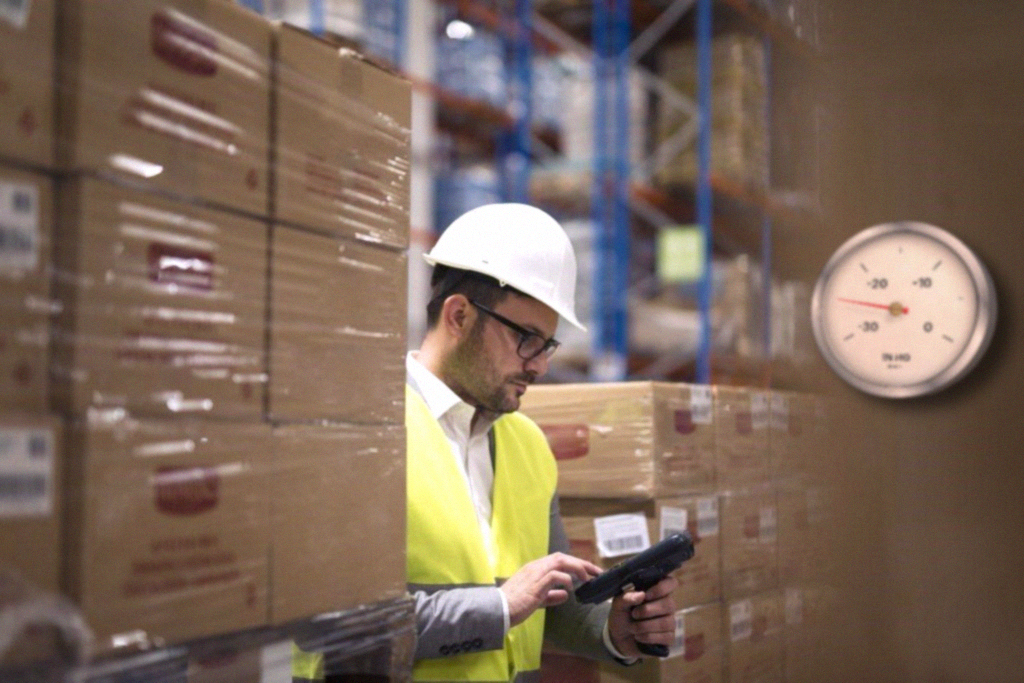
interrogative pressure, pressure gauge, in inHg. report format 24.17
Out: -25
